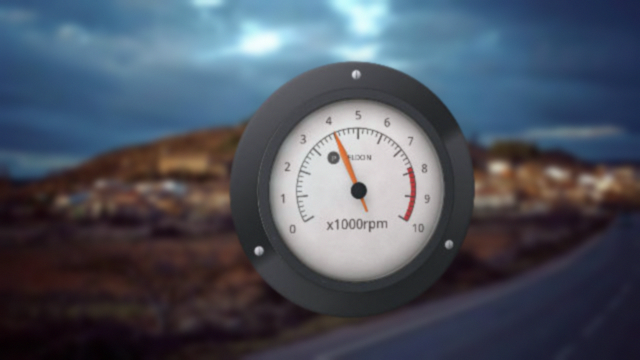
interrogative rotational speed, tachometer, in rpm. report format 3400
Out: 4000
